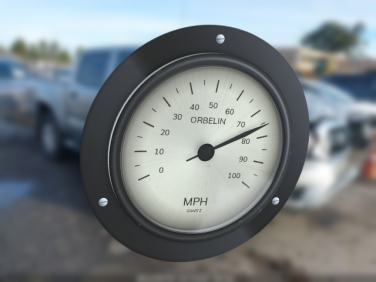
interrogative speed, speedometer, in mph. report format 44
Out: 75
